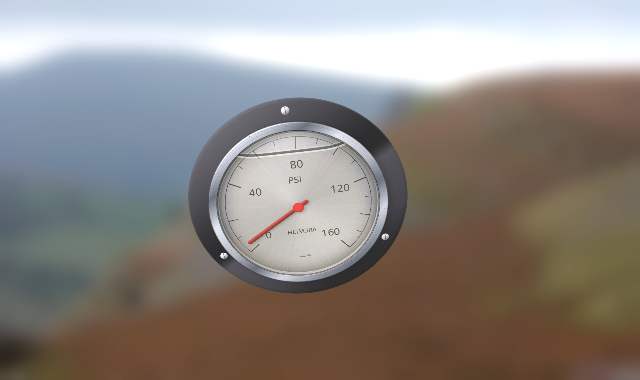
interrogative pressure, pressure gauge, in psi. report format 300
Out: 5
